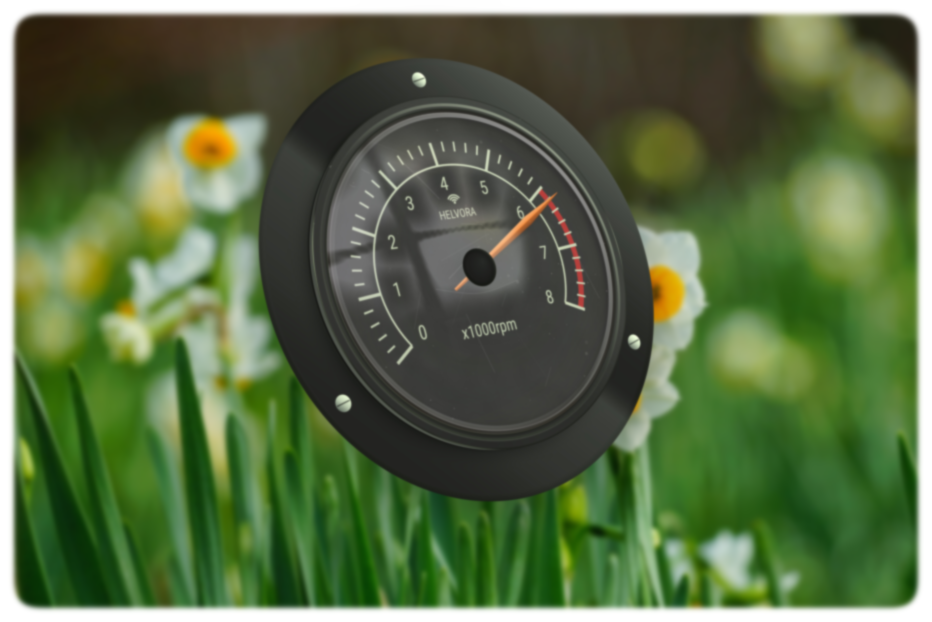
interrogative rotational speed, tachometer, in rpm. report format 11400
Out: 6200
